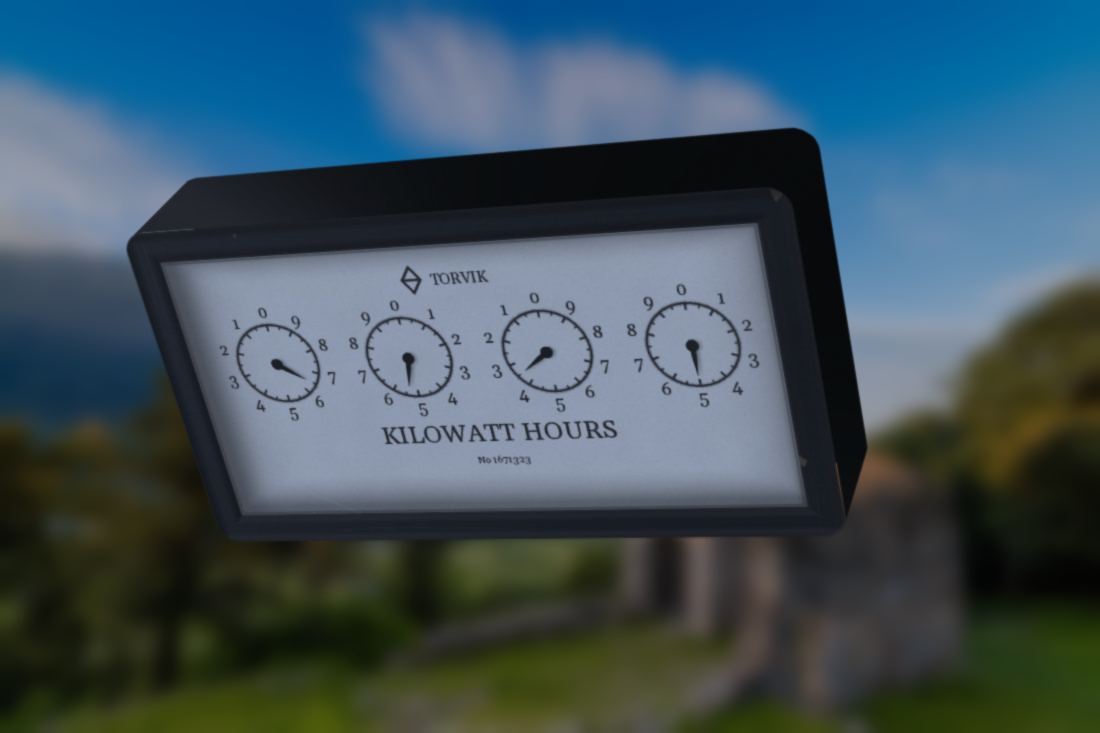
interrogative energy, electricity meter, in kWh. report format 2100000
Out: 6535
